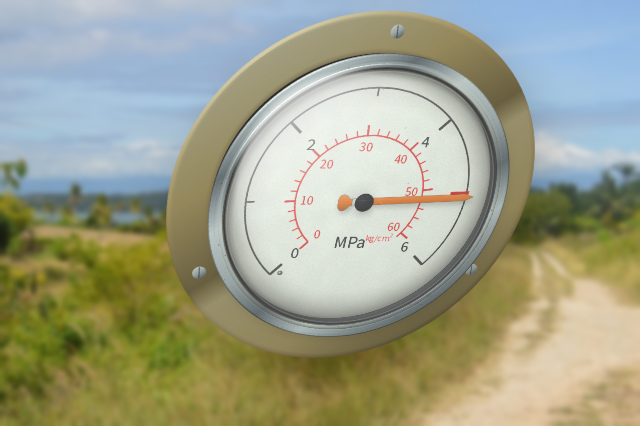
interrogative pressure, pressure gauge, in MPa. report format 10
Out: 5
